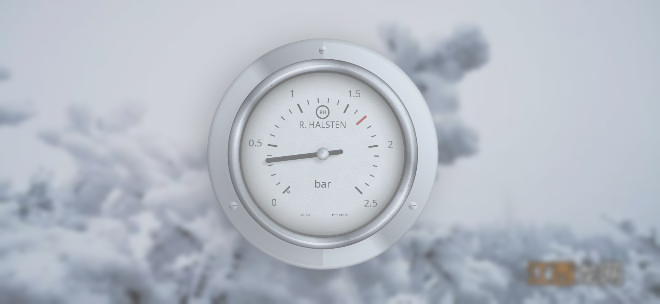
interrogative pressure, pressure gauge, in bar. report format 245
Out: 0.35
